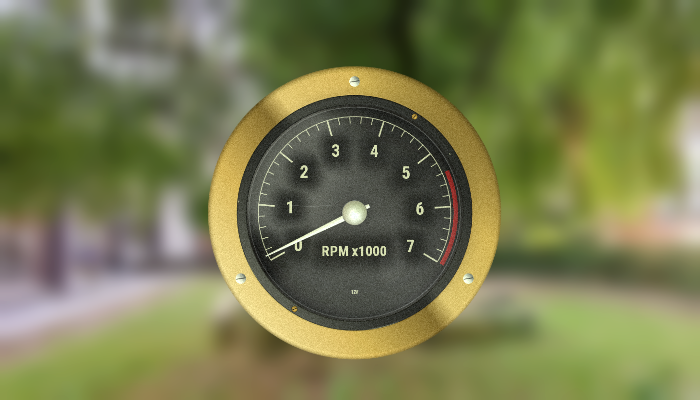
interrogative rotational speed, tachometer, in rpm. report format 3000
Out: 100
